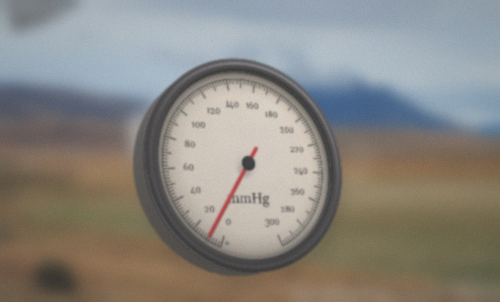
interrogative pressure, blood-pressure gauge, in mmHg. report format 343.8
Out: 10
